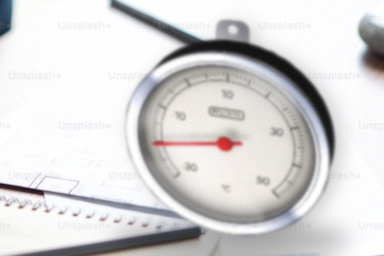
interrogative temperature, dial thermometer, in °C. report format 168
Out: -20
